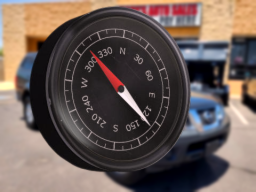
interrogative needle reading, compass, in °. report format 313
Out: 310
